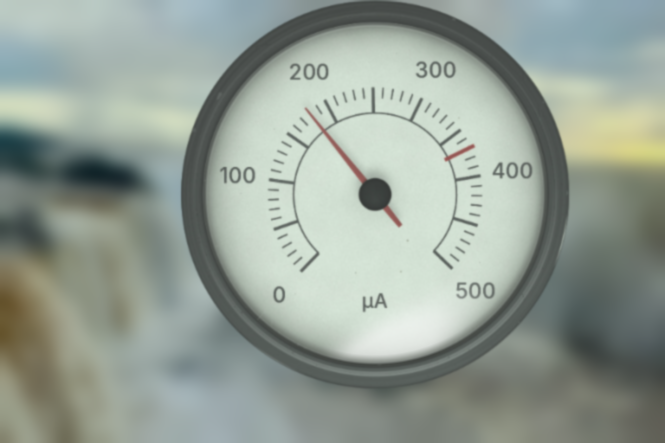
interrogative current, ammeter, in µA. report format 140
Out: 180
